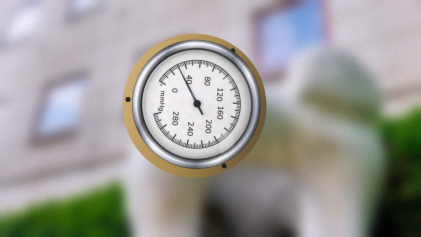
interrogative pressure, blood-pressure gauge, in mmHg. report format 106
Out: 30
